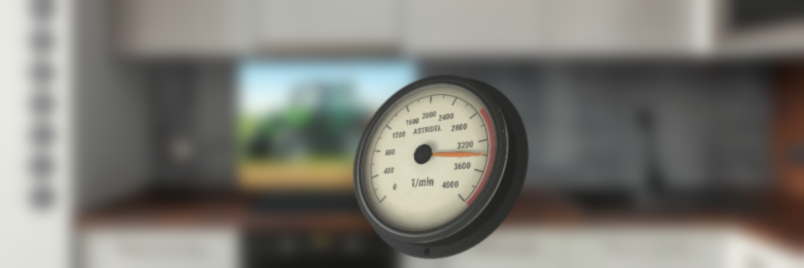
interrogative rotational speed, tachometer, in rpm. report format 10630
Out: 3400
